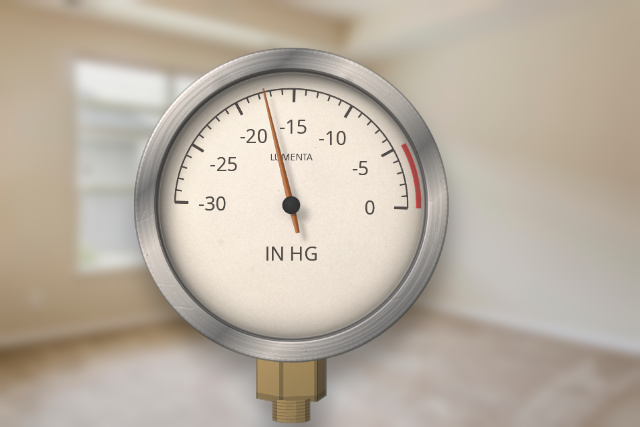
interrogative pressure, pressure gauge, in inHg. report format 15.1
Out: -17.5
